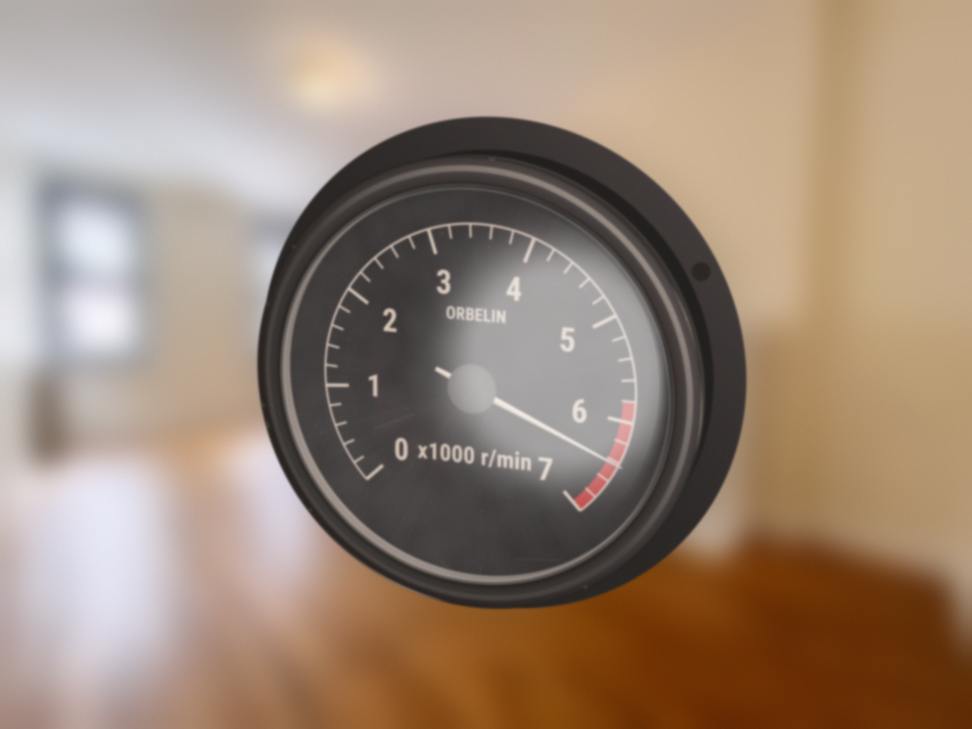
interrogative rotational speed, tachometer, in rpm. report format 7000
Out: 6400
